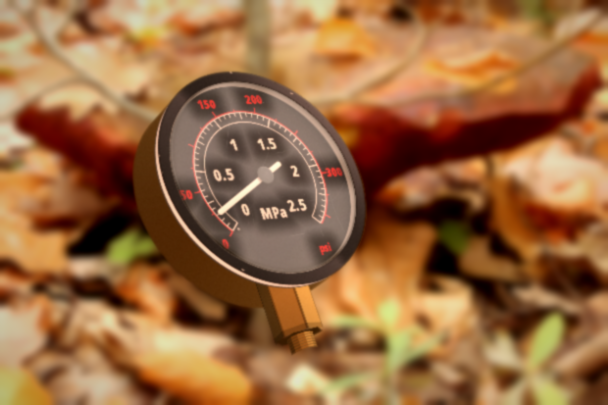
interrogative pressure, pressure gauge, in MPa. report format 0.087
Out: 0.15
